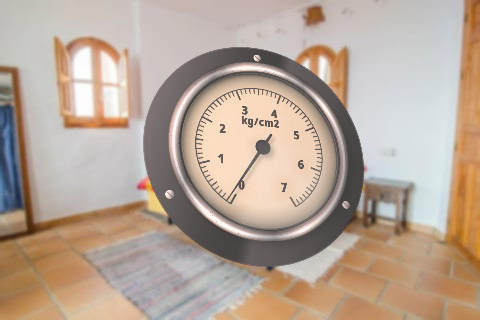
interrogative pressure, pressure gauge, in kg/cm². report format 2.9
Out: 0.1
